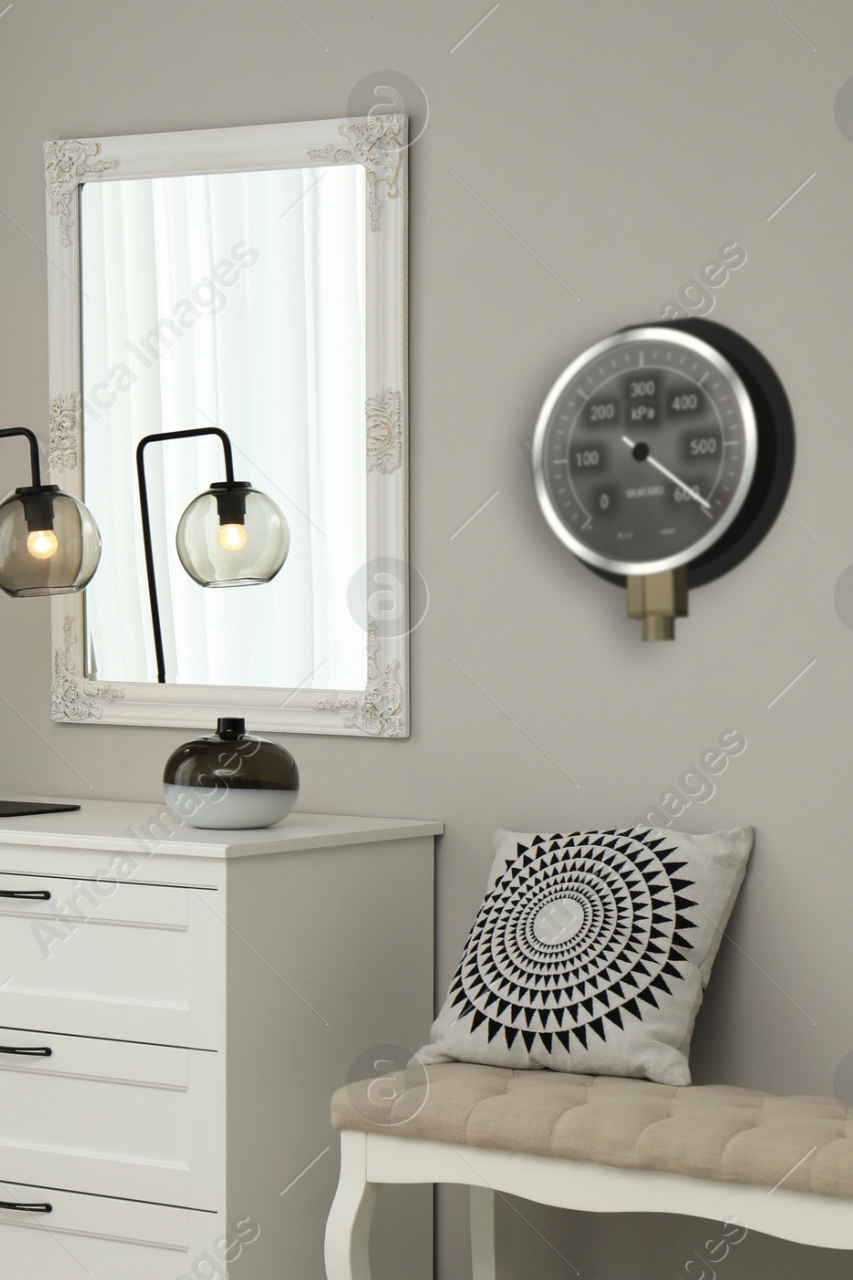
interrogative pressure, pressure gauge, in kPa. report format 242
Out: 590
